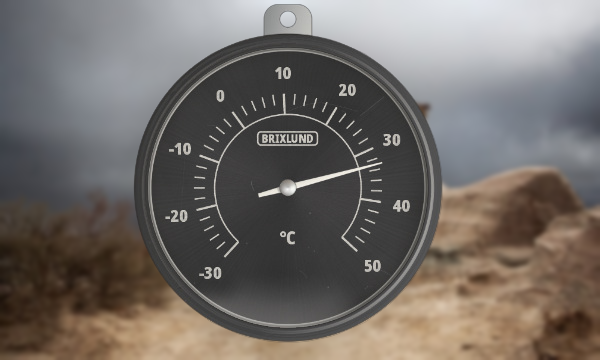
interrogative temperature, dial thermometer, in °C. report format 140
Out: 33
